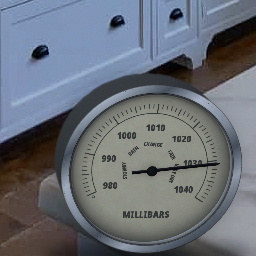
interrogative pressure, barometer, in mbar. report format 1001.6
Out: 1030
